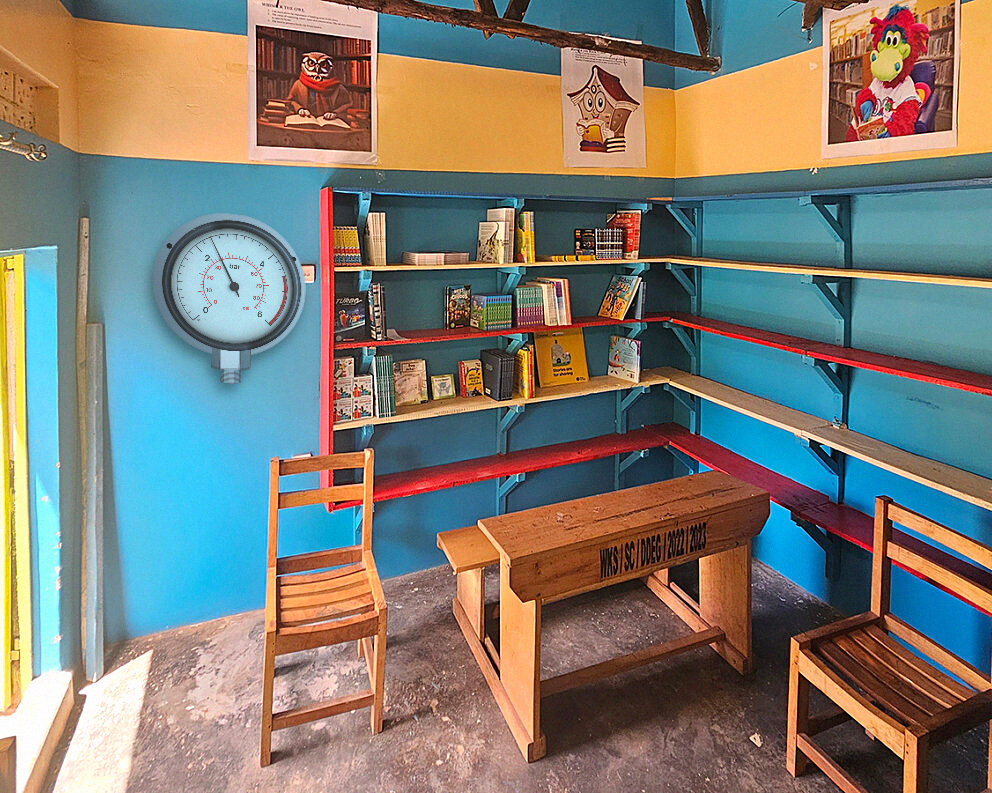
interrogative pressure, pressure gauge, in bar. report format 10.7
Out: 2.4
